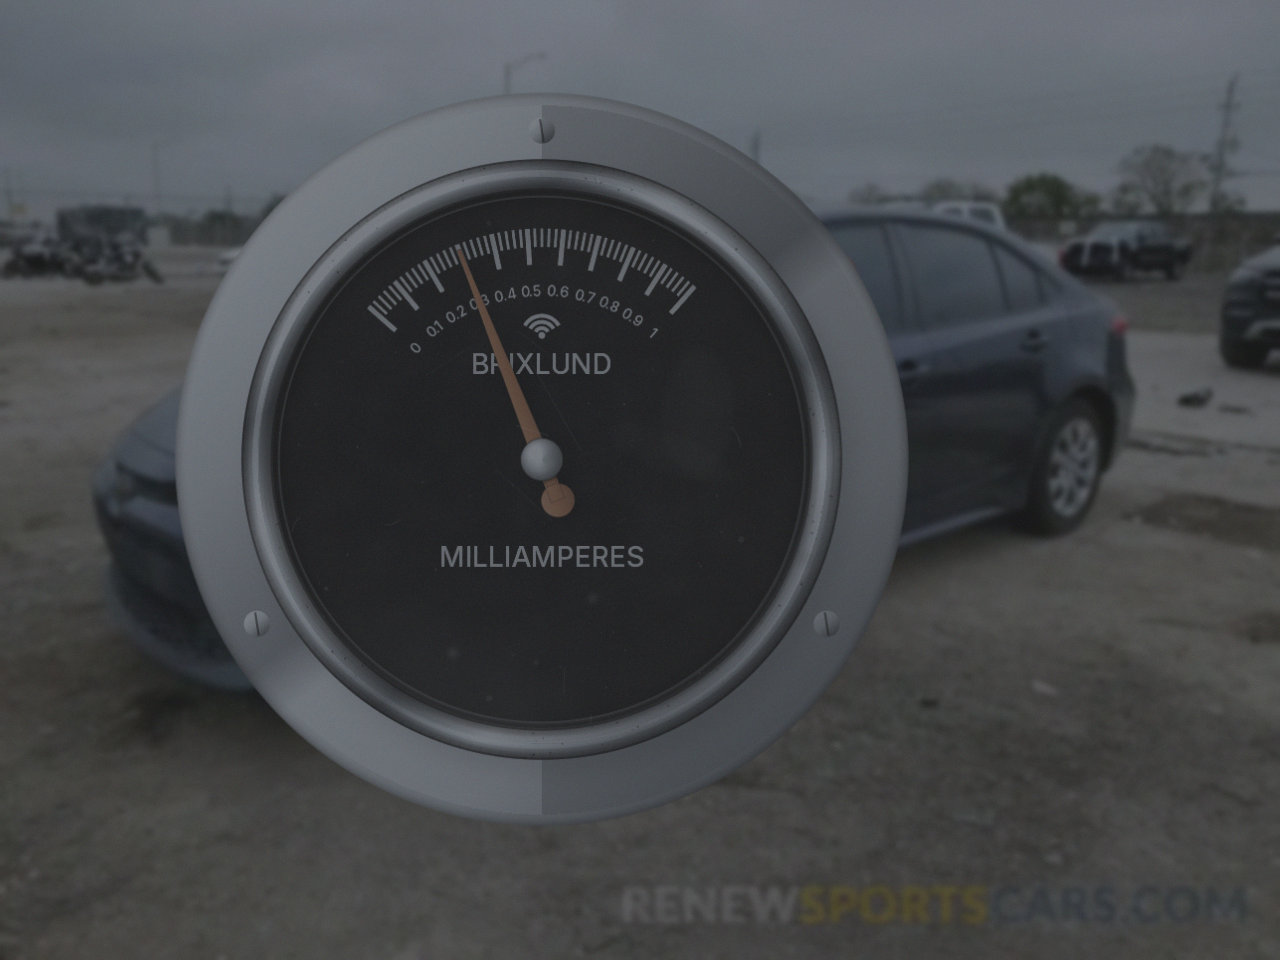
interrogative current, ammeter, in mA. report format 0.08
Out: 0.3
